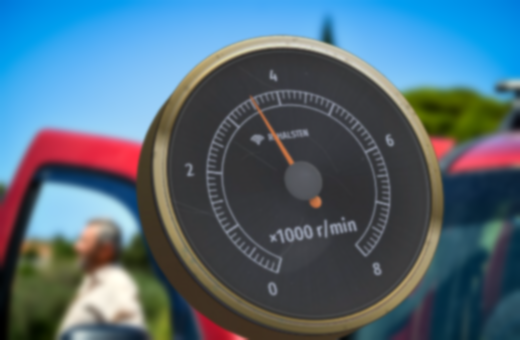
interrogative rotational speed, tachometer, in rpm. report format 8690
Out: 3500
